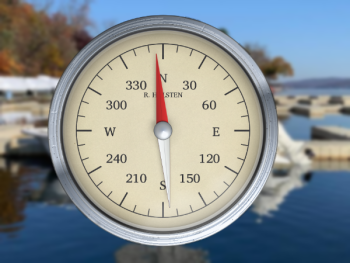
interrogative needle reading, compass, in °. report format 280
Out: 355
